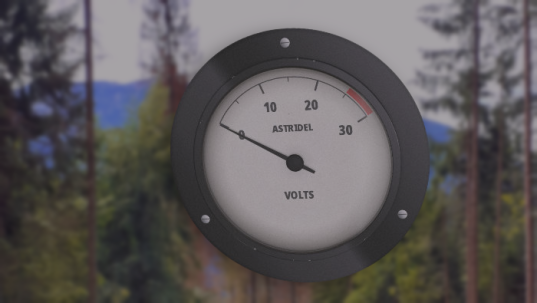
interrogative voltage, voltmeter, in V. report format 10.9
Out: 0
